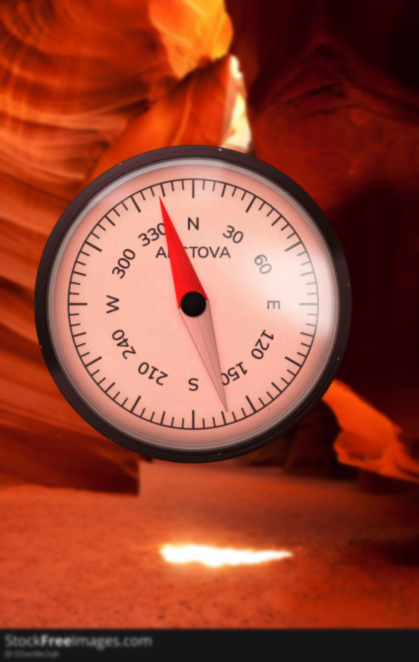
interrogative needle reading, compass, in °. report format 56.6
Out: 342.5
